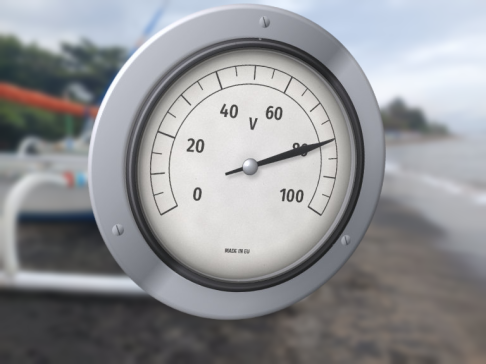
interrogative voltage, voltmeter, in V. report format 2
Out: 80
